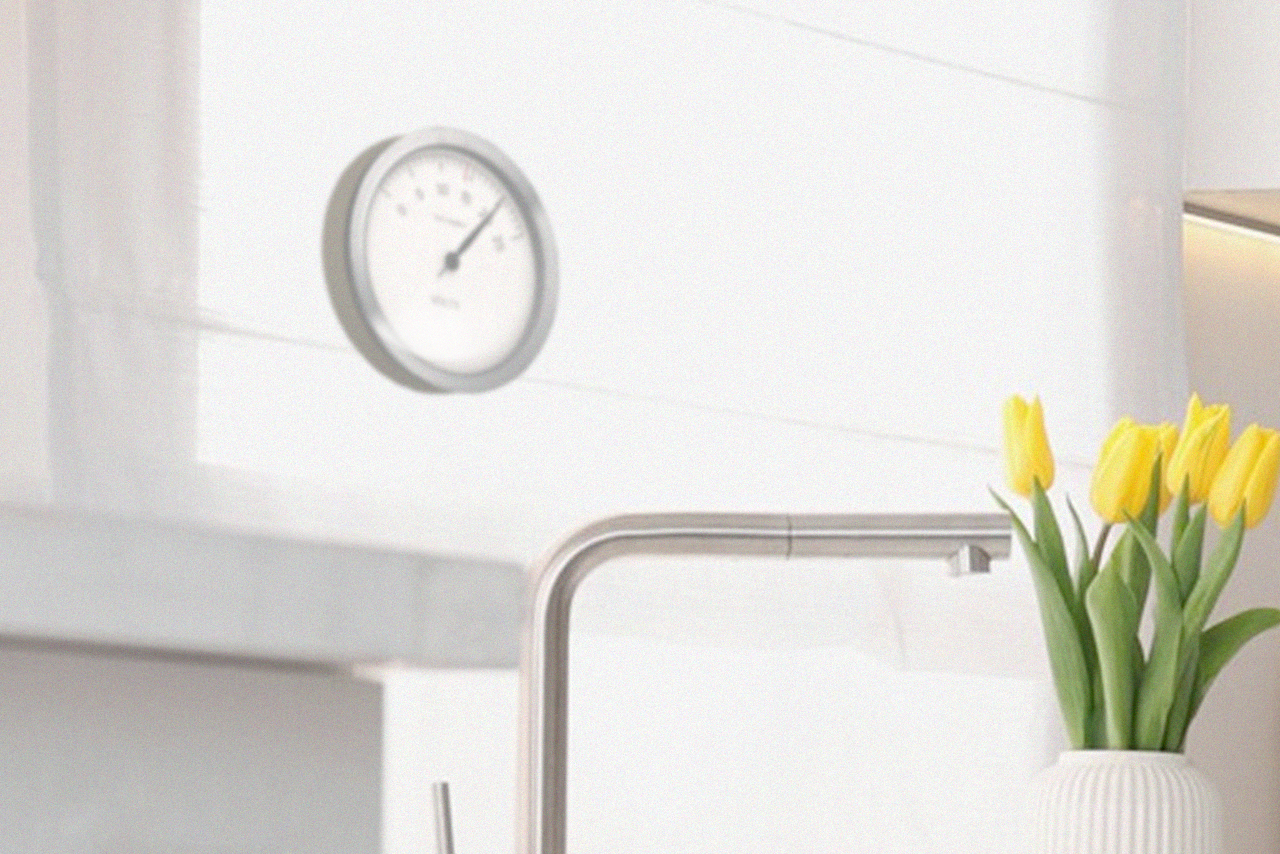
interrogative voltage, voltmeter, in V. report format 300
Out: 20
